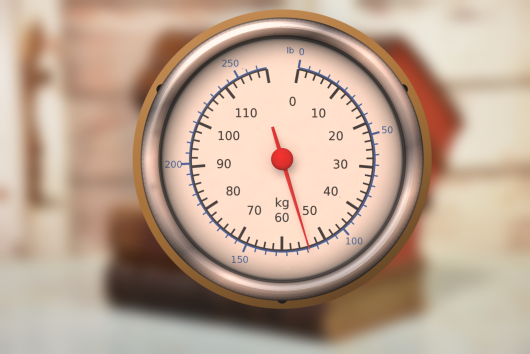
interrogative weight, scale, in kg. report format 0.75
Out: 54
